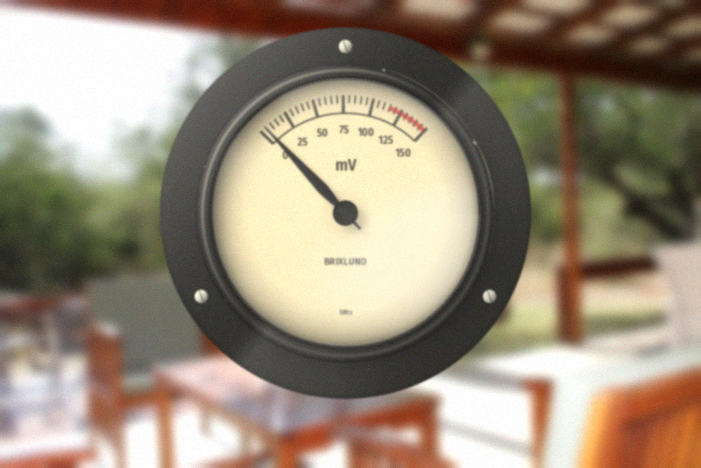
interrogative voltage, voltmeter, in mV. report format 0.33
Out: 5
